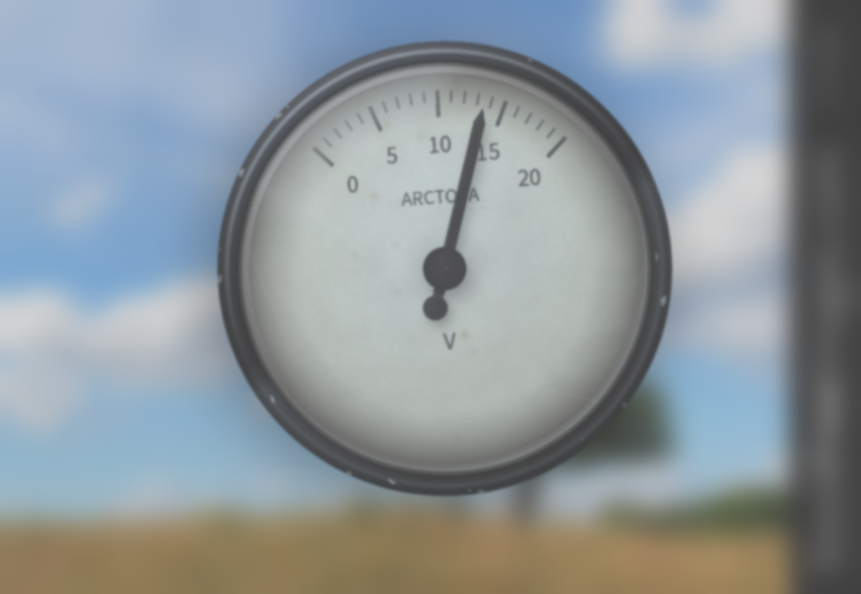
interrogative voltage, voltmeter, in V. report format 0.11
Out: 13.5
